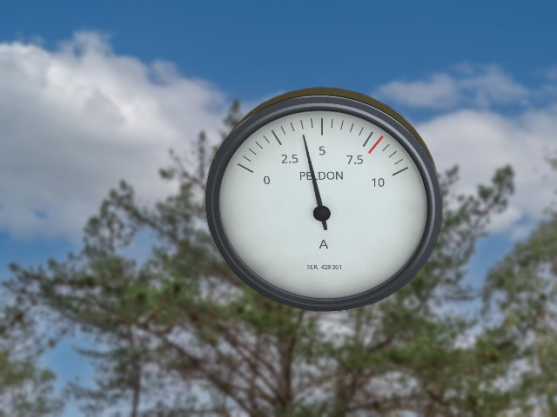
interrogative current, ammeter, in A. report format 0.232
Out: 4
